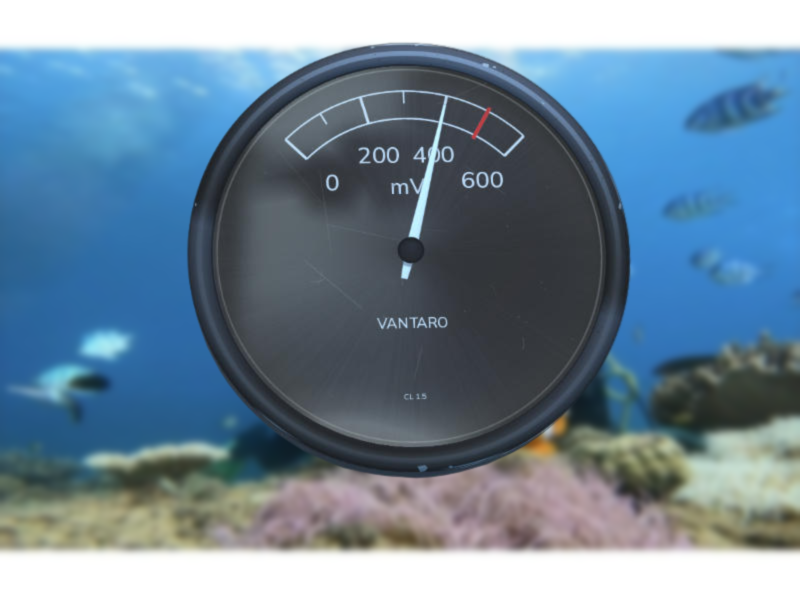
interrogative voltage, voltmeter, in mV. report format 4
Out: 400
